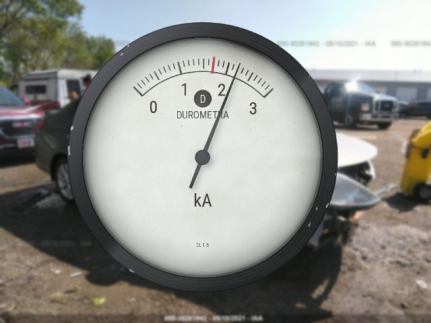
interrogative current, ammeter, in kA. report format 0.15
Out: 2.2
